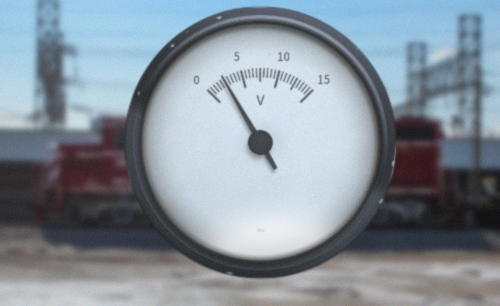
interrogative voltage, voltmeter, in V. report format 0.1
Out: 2.5
